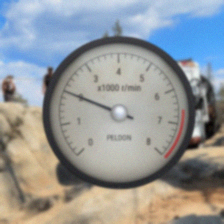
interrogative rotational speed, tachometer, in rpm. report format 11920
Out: 2000
